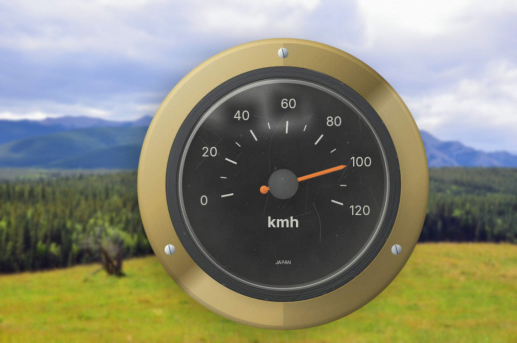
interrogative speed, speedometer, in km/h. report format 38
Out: 100
